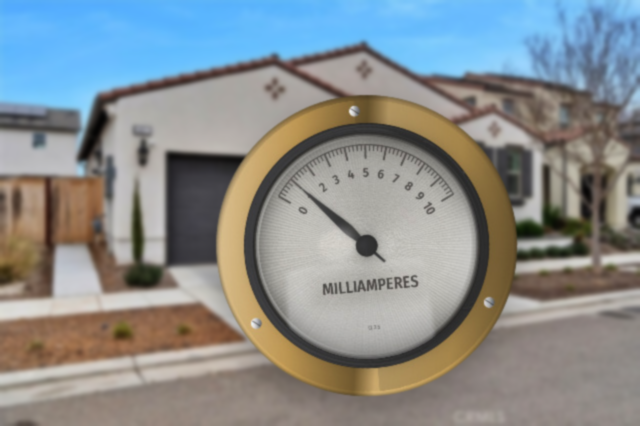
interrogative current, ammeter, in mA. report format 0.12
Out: 1
